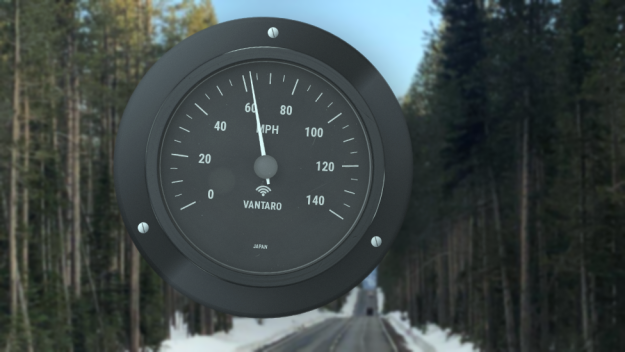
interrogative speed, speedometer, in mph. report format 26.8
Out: 62.5
